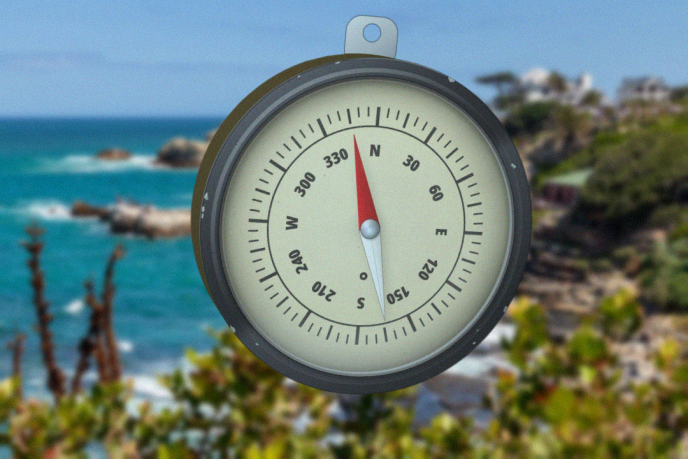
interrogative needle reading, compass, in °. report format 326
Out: 345
